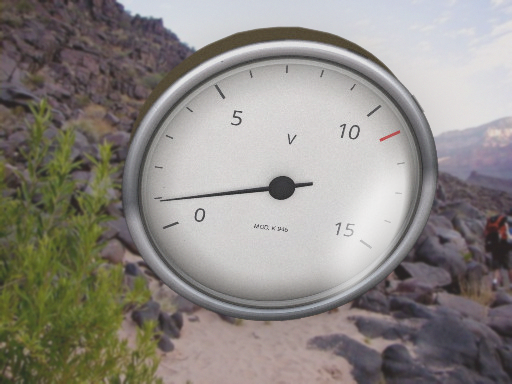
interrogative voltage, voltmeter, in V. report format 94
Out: 1
